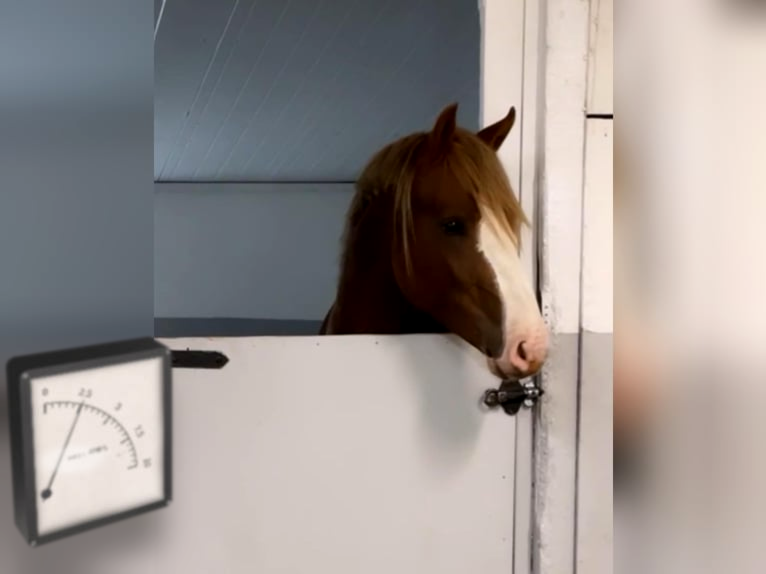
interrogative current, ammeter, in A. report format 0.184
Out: 2.5
